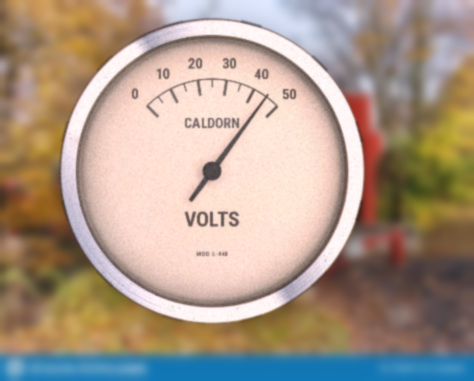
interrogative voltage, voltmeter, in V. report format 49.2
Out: 45
